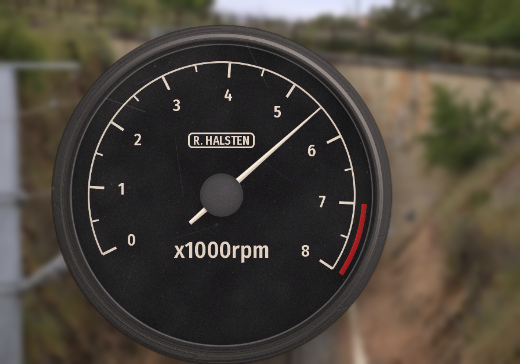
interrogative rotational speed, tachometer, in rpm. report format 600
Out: 5500
